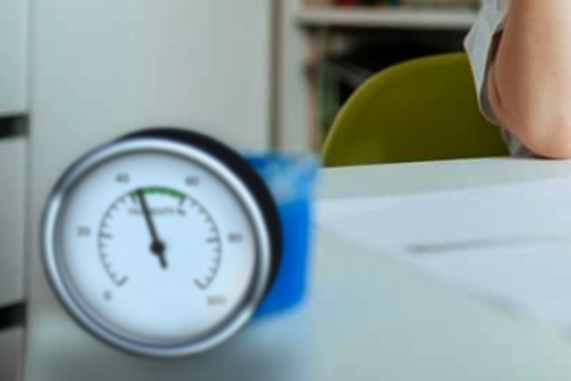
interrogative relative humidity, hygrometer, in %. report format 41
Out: 44
